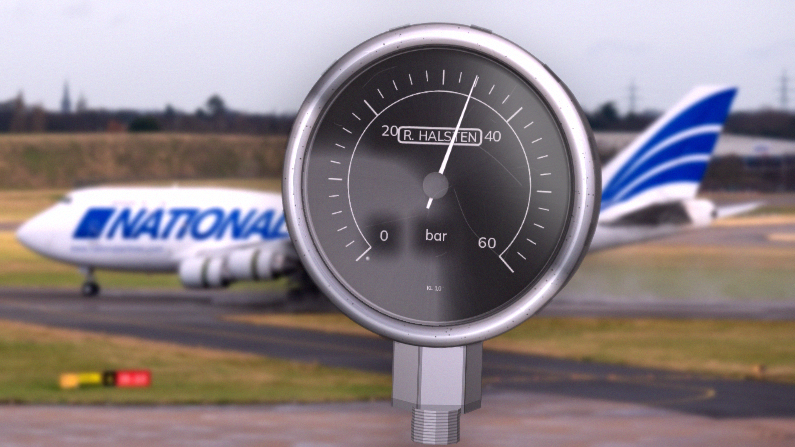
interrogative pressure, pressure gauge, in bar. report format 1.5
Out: 34
